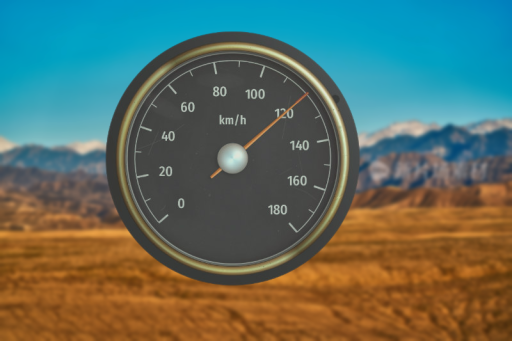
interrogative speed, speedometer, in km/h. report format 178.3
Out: 120
